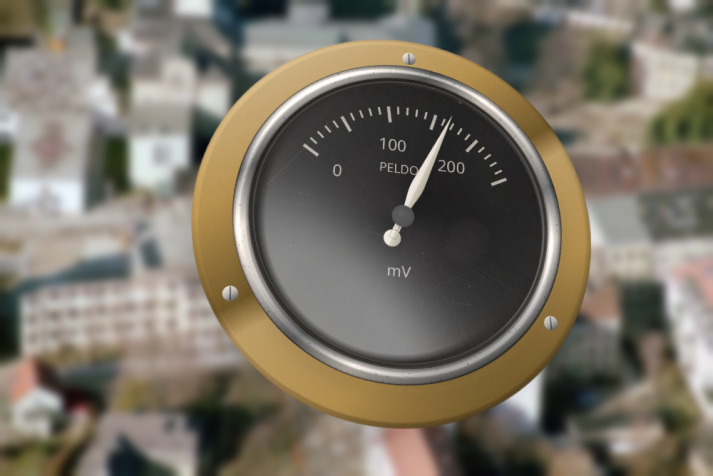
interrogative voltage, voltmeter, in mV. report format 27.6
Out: 165
